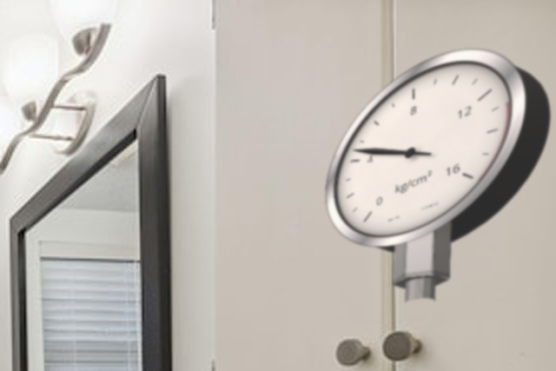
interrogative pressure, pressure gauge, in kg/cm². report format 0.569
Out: 4.5
